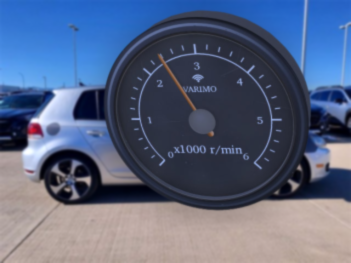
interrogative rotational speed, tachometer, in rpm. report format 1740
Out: 2400
